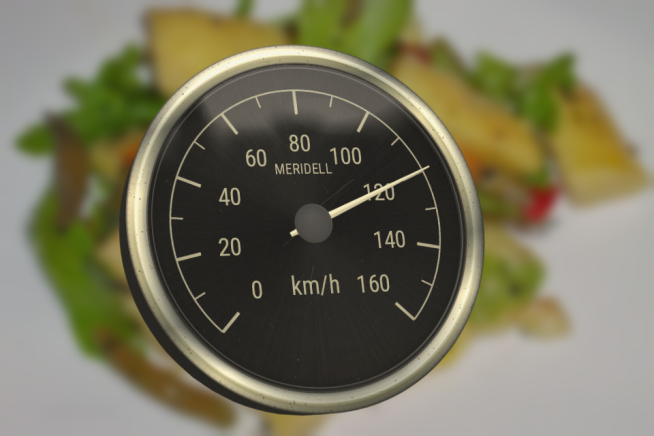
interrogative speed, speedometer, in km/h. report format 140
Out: 120
